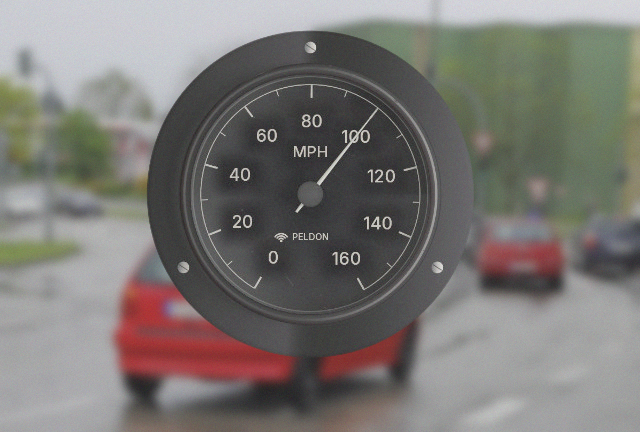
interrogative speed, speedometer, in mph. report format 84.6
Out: 100
